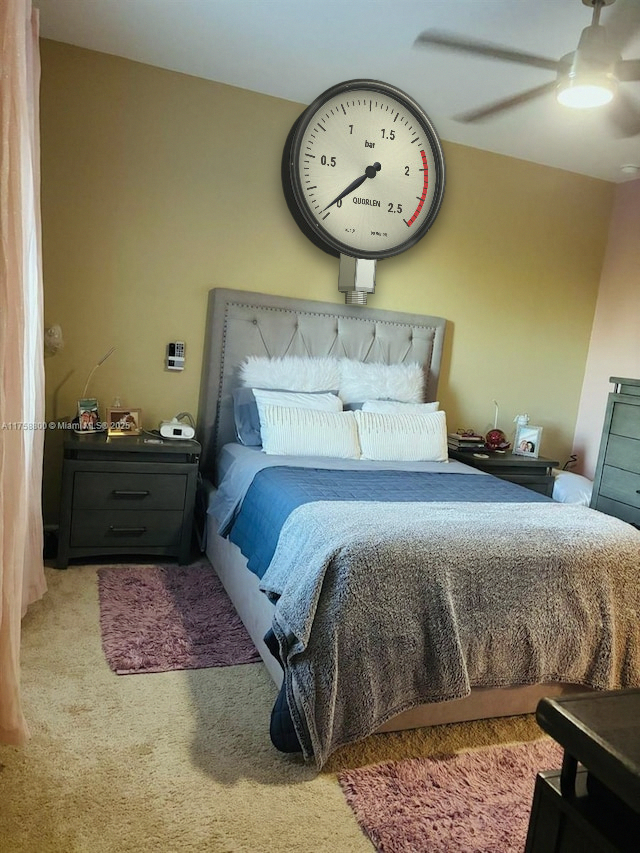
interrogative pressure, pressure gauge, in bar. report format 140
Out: 0.05
